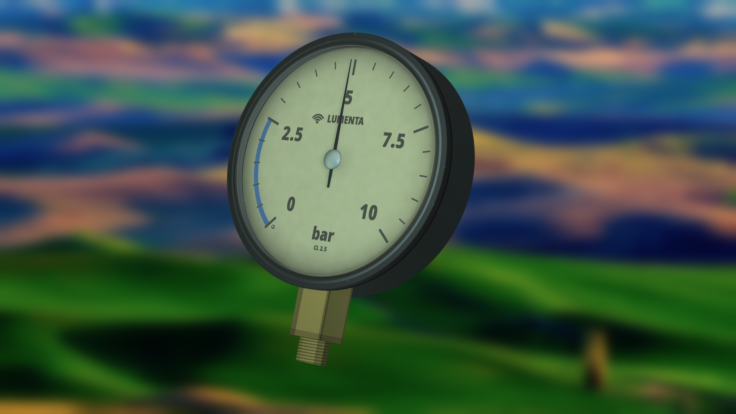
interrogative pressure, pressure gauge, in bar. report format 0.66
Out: 5
